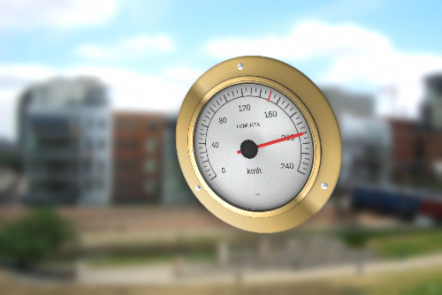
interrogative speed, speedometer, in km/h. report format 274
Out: 200
